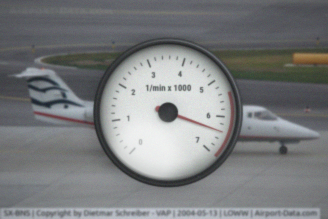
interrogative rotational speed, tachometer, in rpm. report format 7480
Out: 6400
